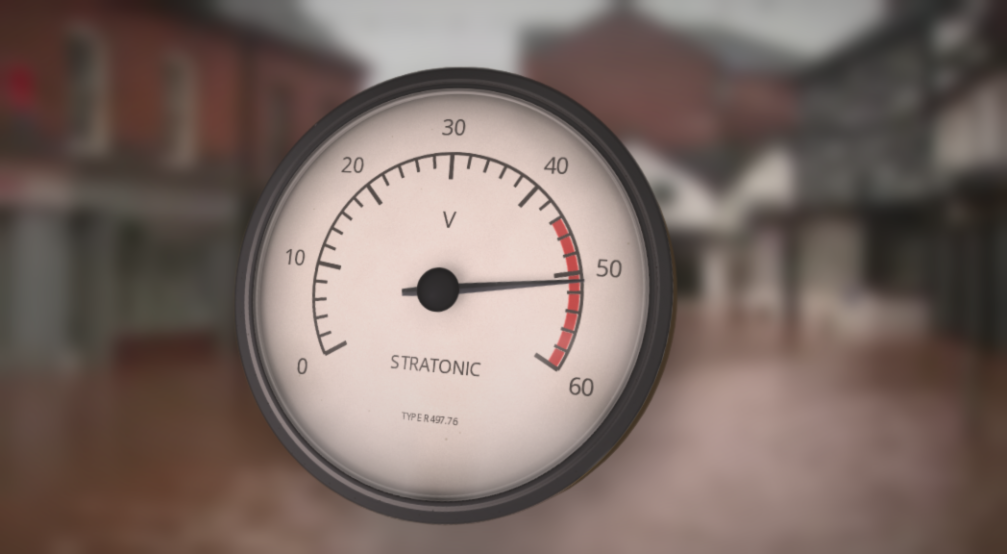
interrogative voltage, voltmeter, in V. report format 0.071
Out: 51
